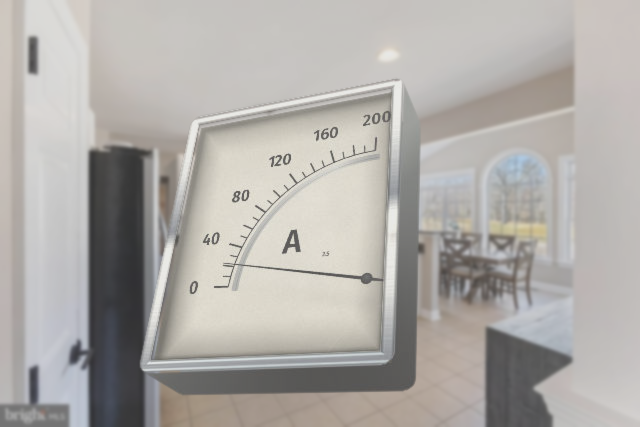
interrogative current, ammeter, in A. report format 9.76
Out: 20
